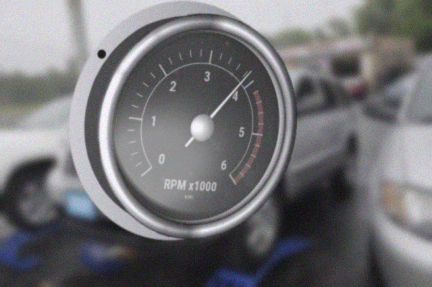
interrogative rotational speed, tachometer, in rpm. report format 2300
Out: 3800
